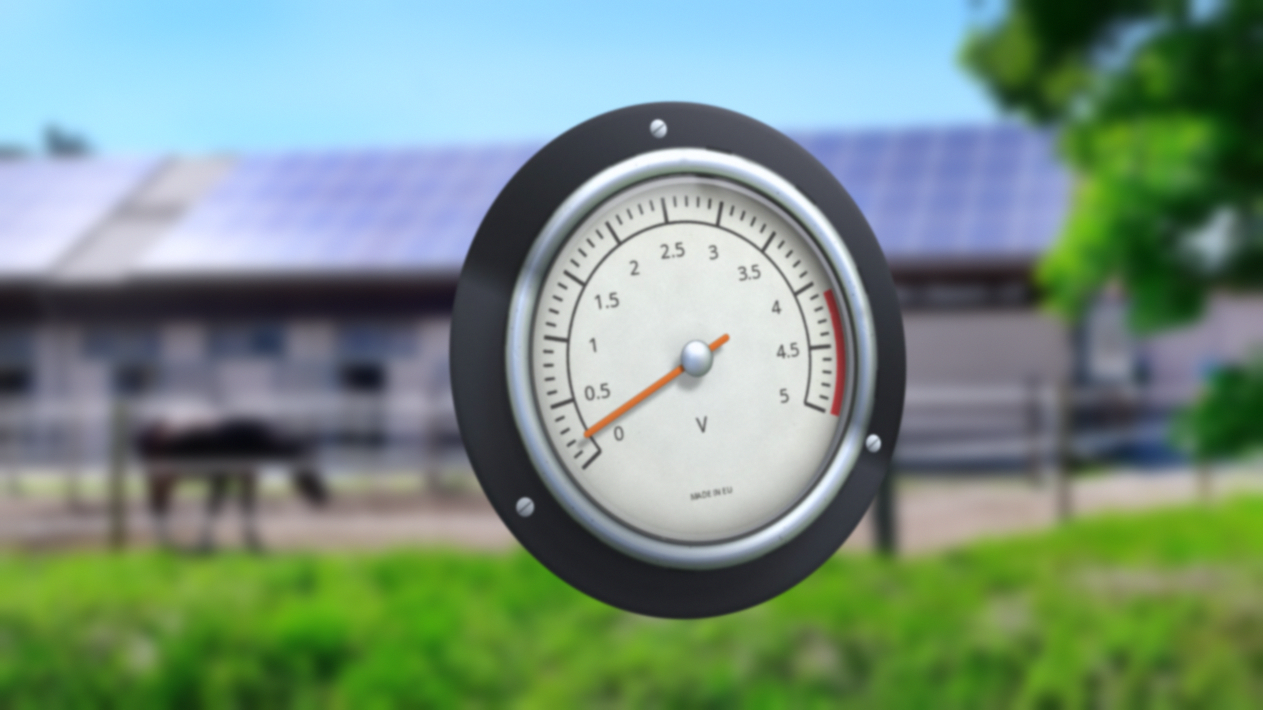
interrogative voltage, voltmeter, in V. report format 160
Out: 0.2
